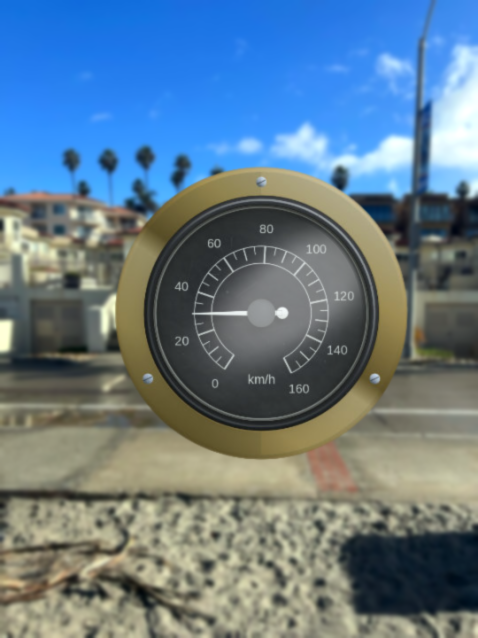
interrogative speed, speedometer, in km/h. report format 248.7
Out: 30
